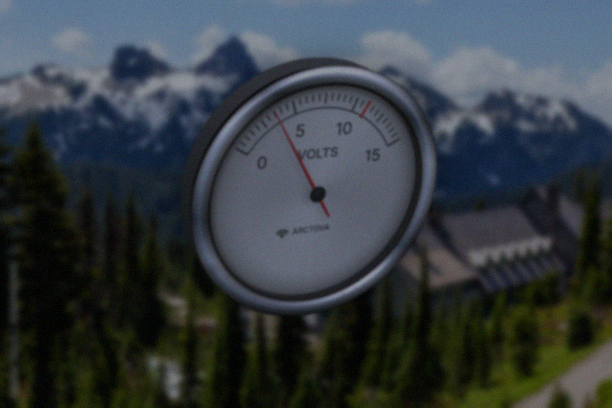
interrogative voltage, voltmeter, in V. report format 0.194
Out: 3.5
